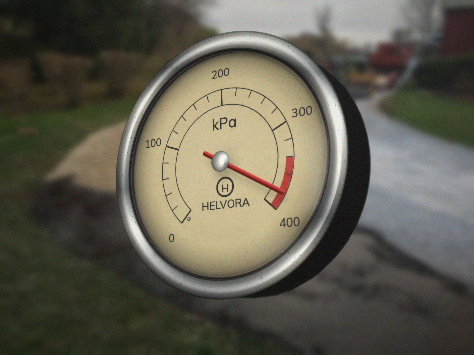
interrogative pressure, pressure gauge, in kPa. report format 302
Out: 380
